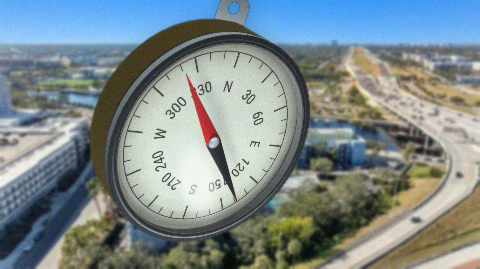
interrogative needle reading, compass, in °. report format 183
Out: 320
